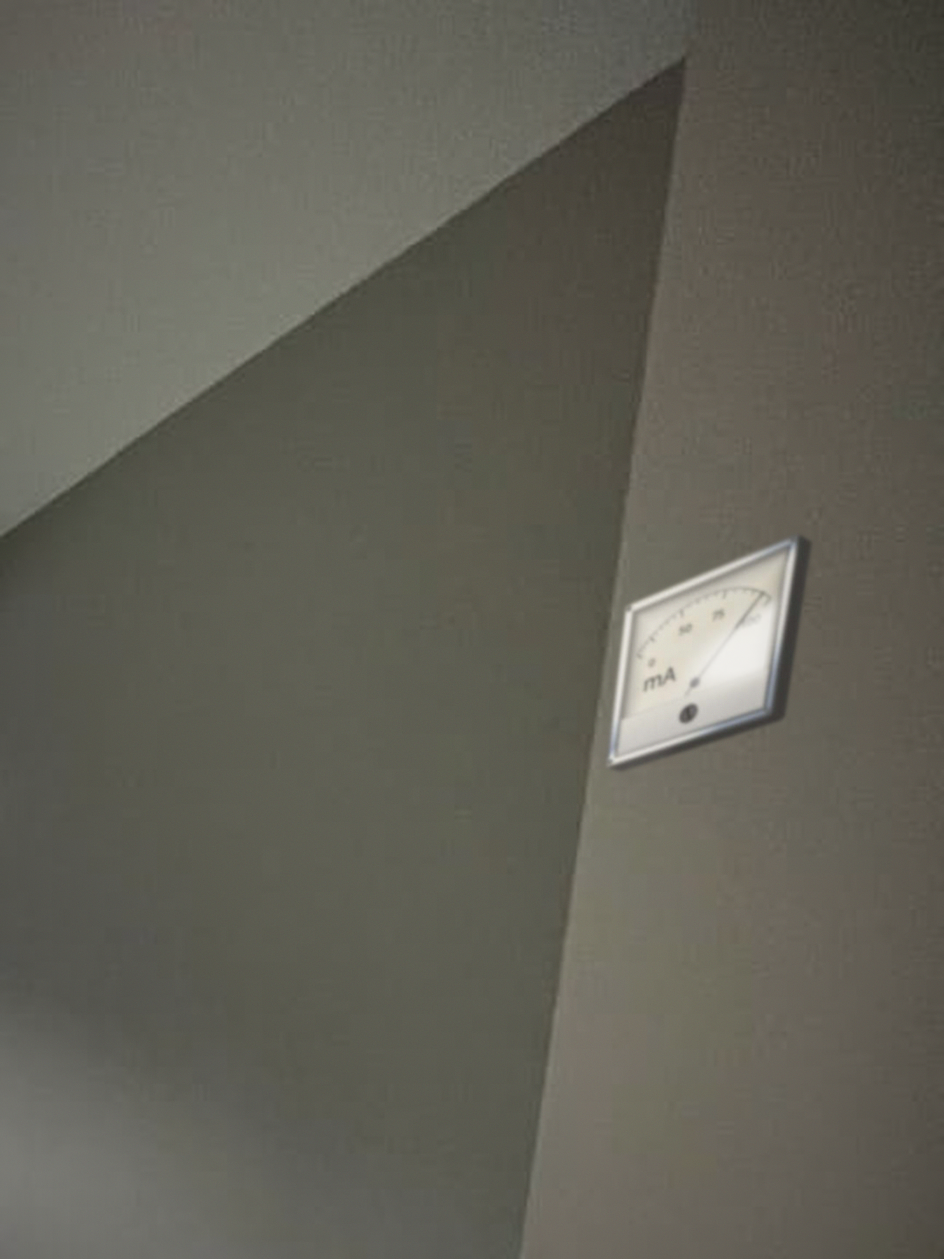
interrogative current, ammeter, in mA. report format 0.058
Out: 95
